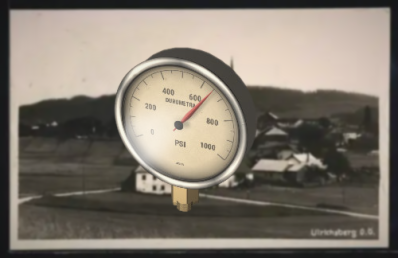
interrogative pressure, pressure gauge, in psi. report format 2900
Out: 650
